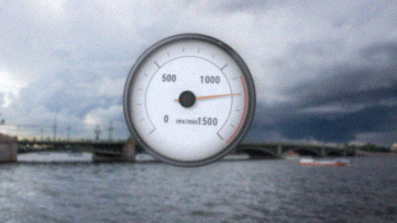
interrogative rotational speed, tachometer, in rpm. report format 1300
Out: 1200
